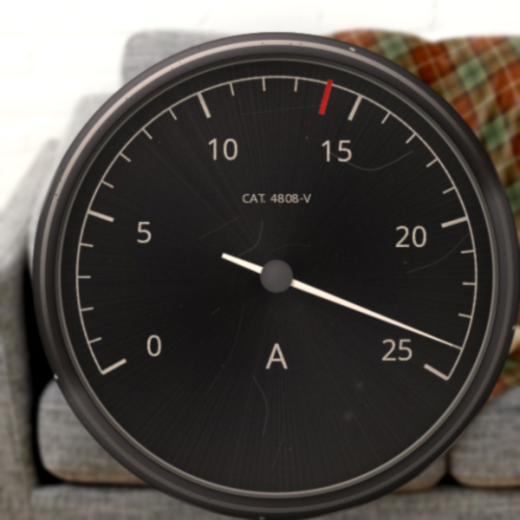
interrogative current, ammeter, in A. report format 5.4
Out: 24
